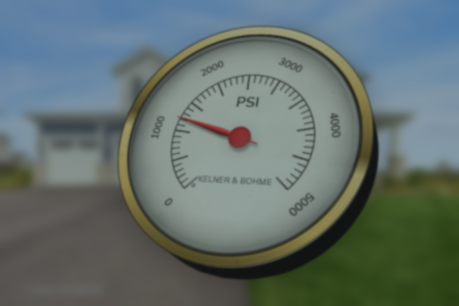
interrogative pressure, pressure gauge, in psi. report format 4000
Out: 1200
